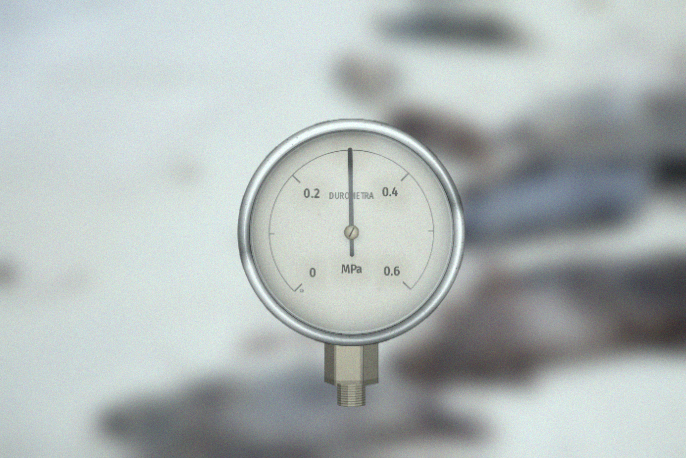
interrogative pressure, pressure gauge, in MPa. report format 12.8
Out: 0.3
